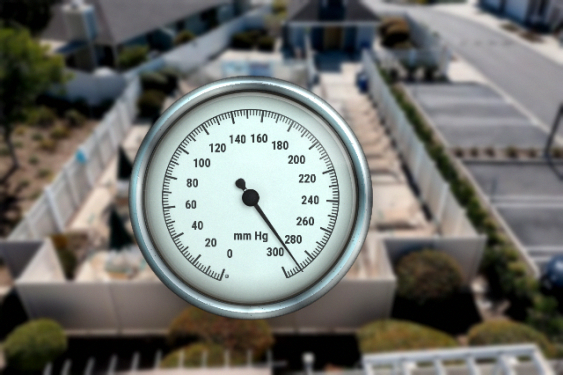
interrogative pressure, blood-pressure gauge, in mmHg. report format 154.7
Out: 290
